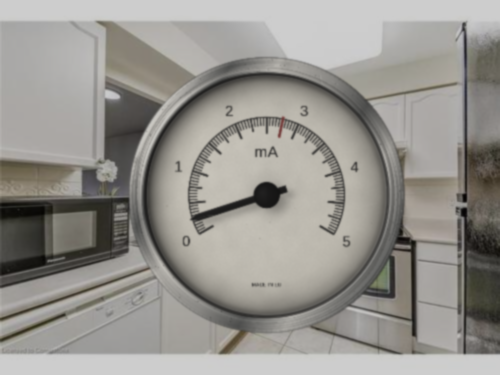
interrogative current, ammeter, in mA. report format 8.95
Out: 0.25
